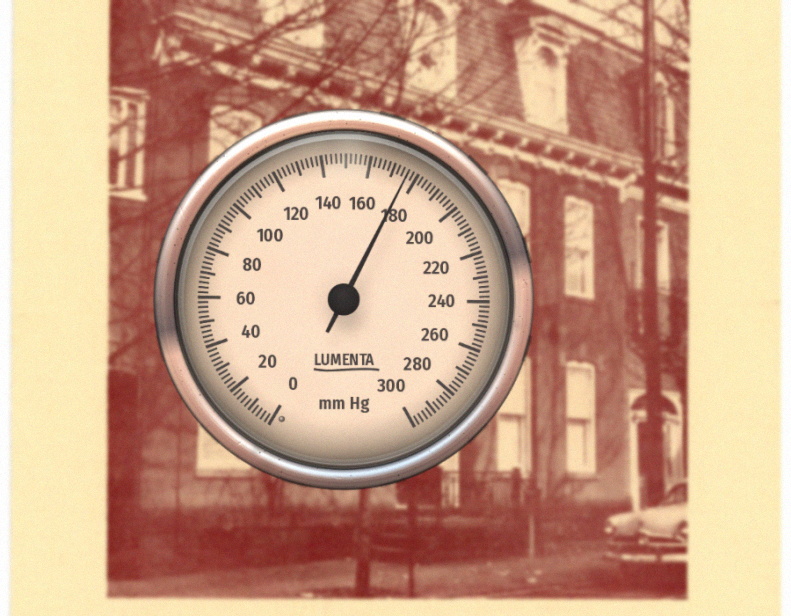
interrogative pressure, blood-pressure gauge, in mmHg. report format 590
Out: 176
